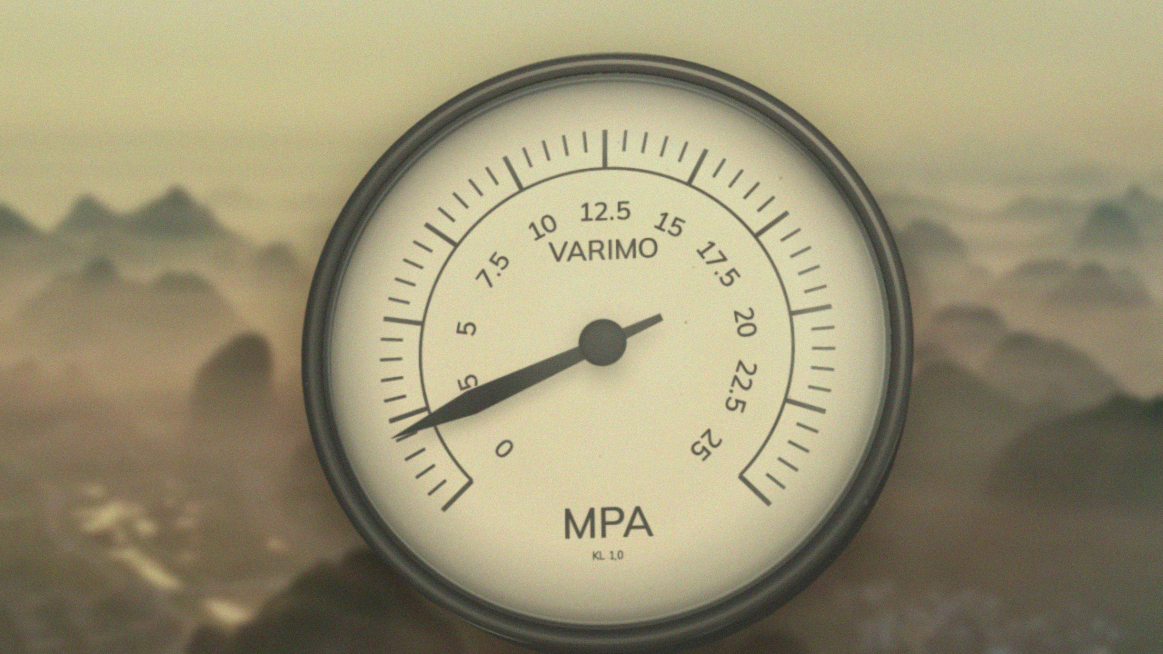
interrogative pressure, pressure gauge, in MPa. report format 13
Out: 2
